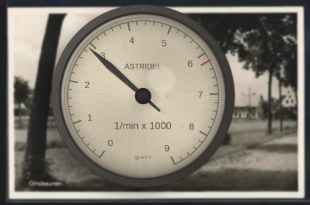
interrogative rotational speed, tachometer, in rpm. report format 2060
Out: 2900
